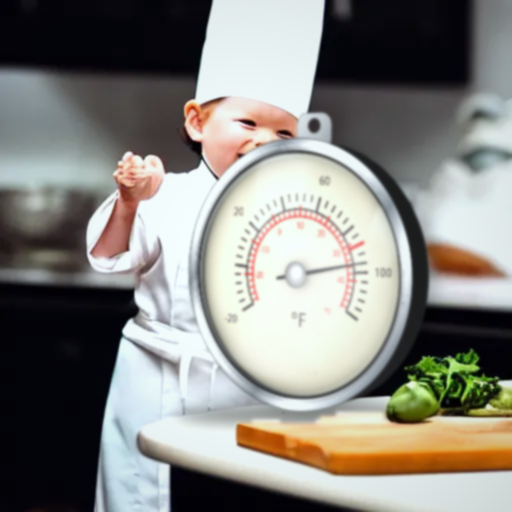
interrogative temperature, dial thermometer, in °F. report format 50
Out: 96
